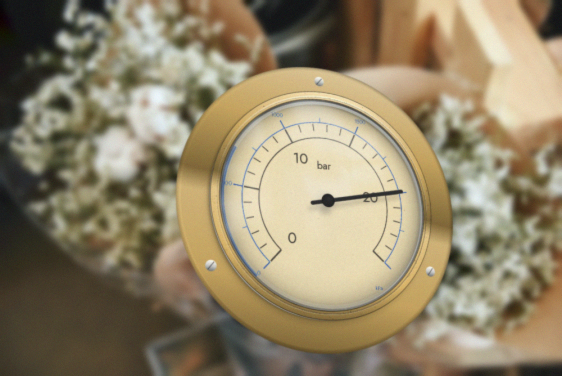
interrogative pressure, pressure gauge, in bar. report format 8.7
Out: 20
